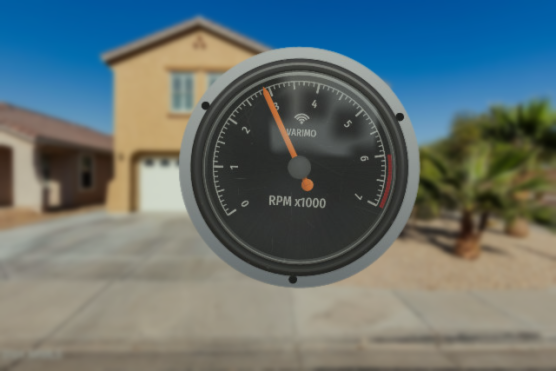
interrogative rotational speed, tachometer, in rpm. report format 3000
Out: 2900
